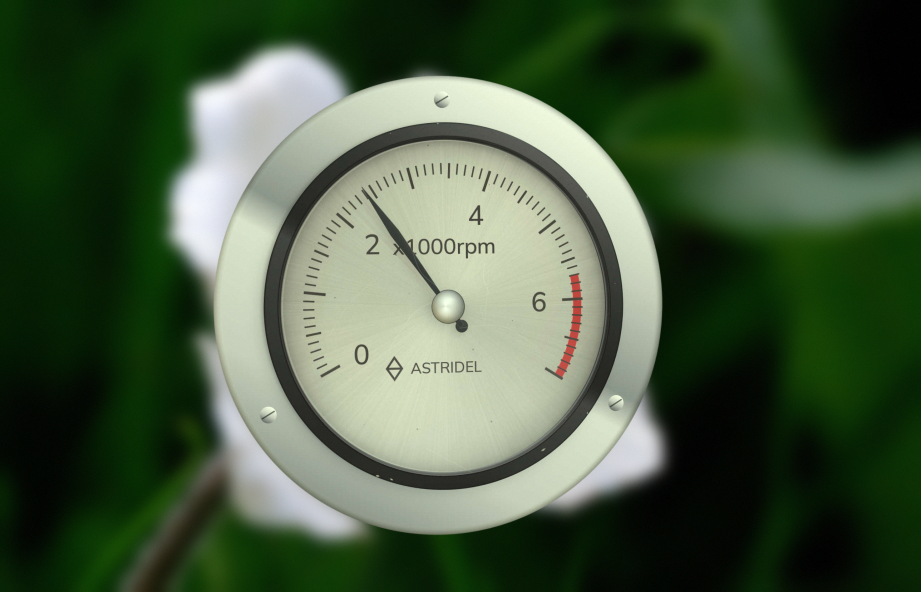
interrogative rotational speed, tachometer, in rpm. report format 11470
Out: 2400
